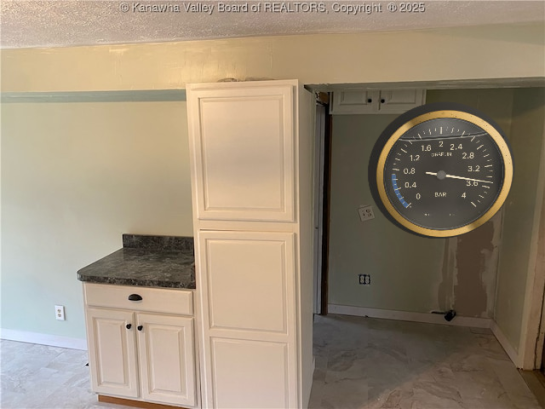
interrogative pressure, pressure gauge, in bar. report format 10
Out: 3.5
